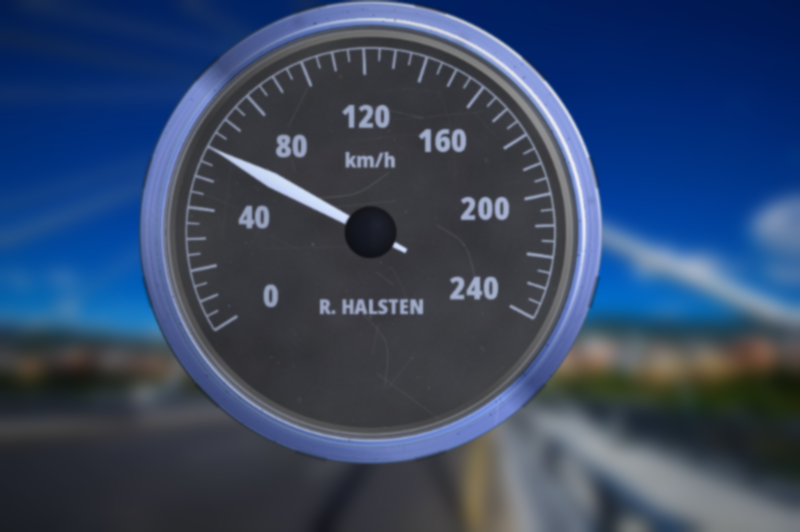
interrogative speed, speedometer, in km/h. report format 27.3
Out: 60
